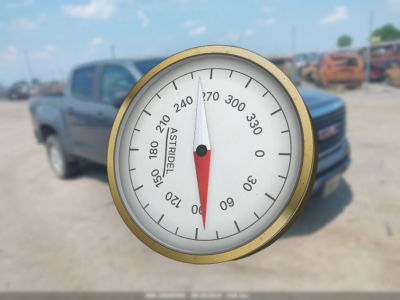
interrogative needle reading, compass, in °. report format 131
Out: 82.5
